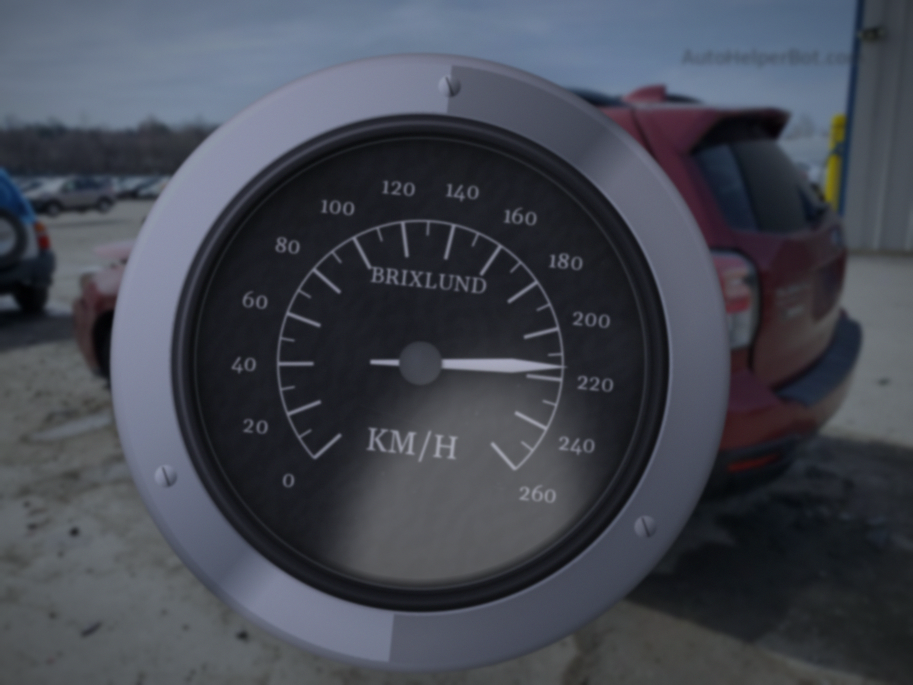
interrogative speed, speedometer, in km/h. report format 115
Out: 215
